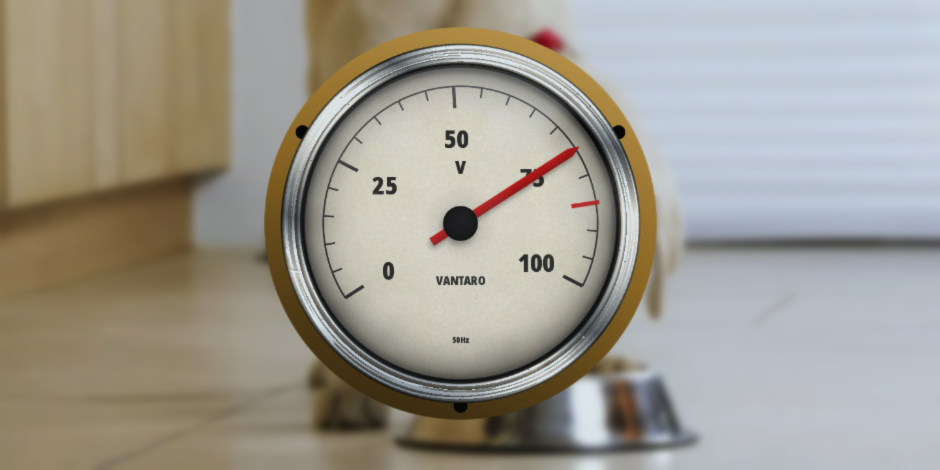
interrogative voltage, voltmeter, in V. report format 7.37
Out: 75
